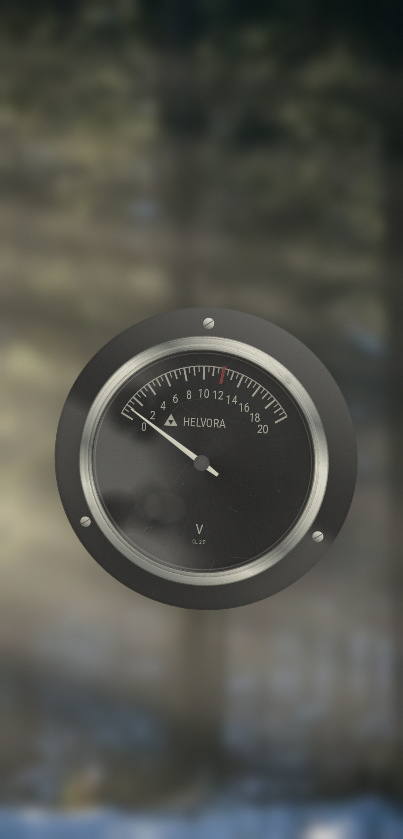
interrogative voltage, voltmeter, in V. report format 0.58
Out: 1
